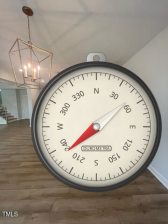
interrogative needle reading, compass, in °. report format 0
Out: 230
